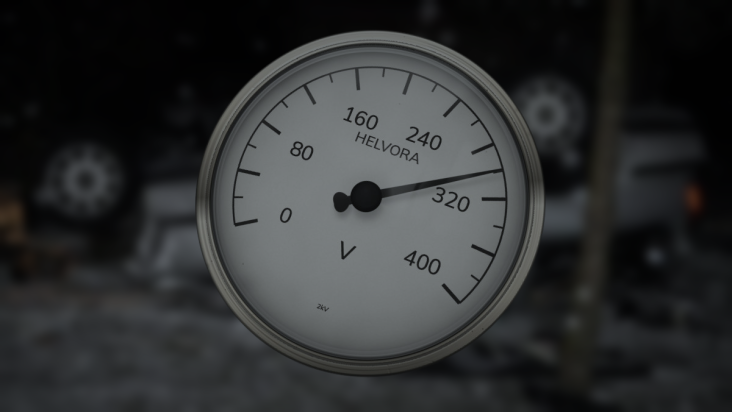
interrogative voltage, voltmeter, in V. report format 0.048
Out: 300
